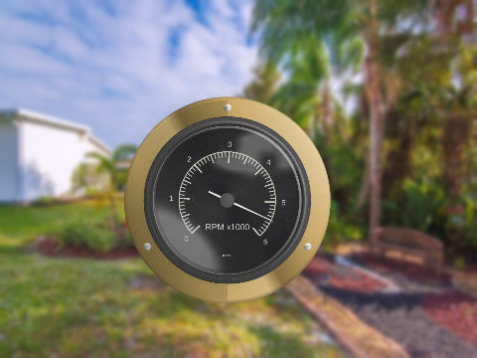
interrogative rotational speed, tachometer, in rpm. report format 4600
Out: 5500
